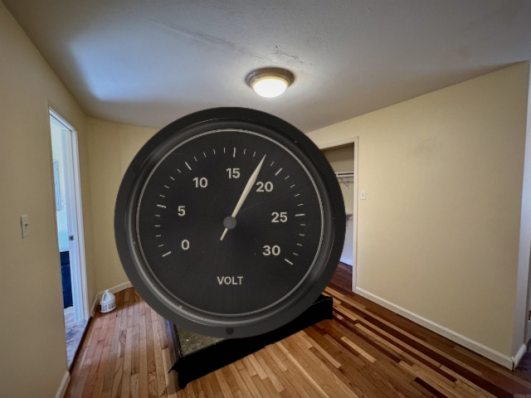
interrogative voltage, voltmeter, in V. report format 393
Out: 18
